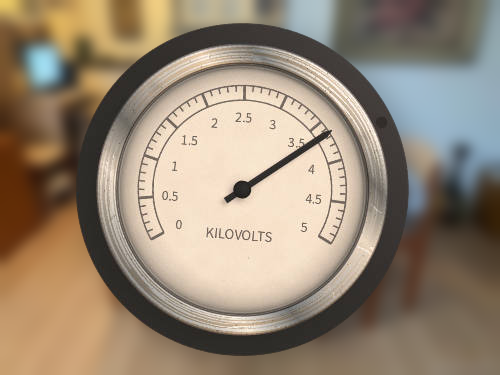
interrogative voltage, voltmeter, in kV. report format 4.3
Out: 3.65
